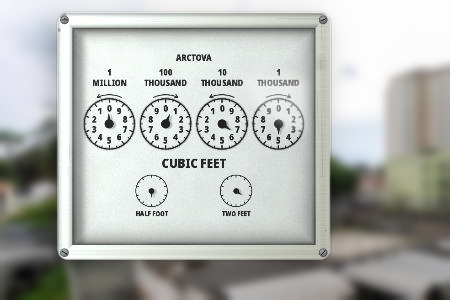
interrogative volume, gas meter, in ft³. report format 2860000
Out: 6500
